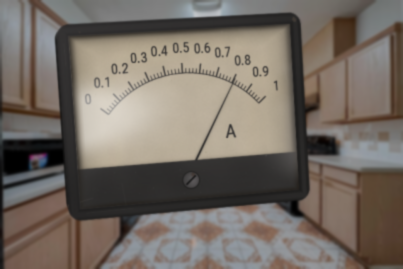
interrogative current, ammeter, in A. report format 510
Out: 0.8
